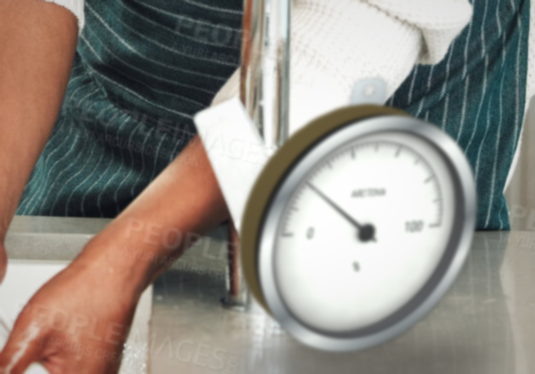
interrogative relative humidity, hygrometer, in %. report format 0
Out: 20
